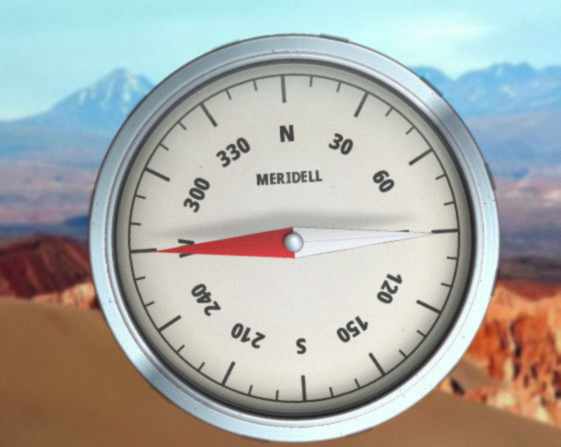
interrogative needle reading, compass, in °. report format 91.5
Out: 270
